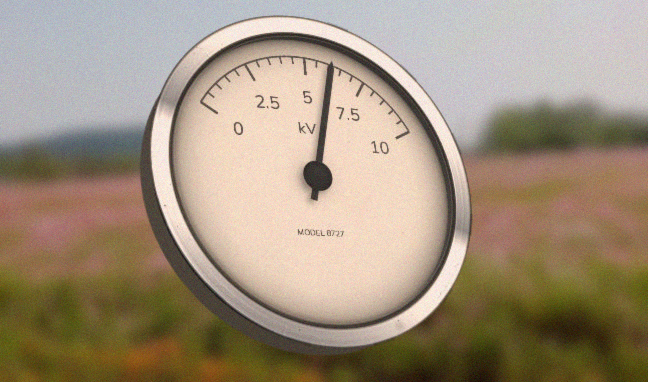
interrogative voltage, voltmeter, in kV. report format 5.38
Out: 6
